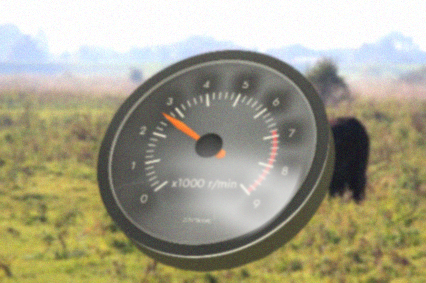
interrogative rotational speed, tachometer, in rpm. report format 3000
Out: 2600
